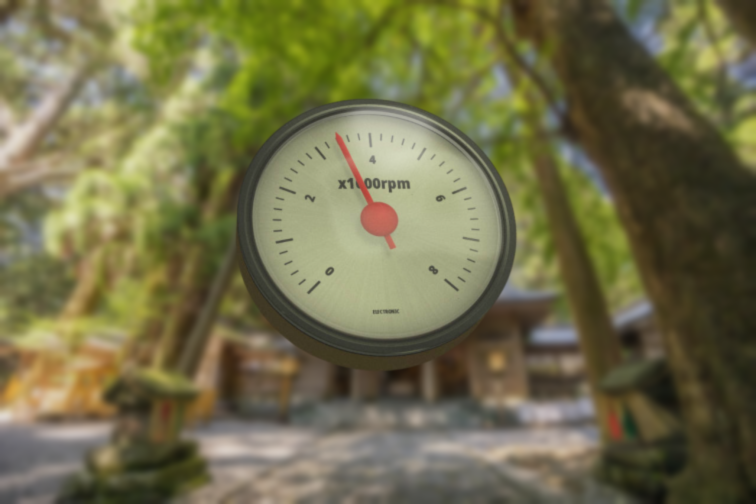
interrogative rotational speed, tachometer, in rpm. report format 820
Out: 3400
